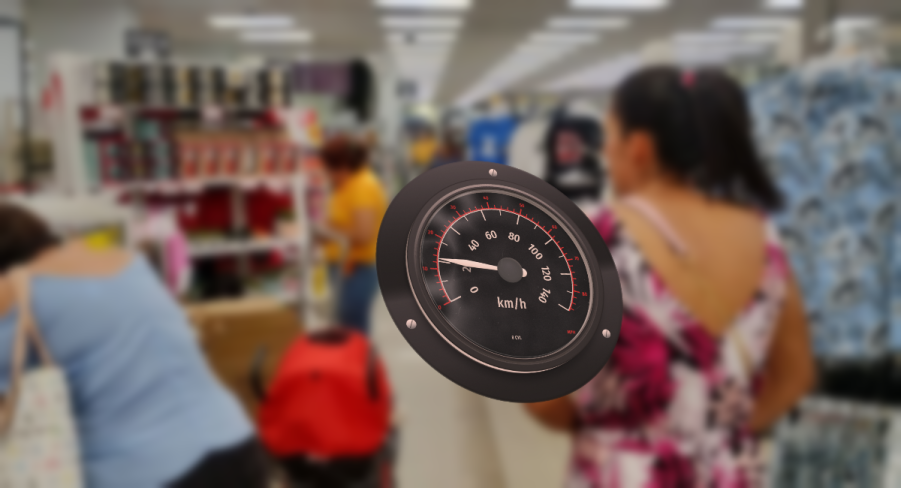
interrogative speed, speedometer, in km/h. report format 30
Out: 20
